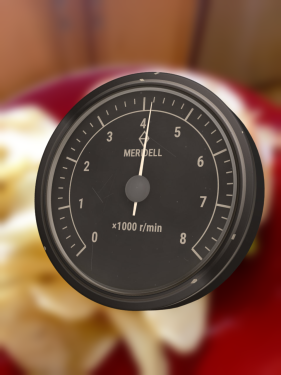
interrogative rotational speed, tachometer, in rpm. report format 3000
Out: 4200
